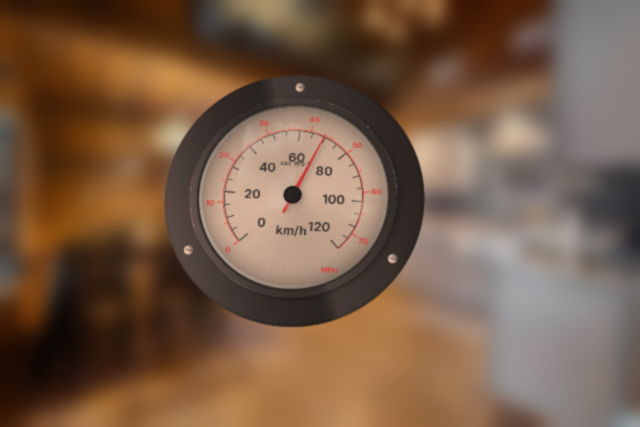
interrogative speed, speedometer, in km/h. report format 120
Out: 70
